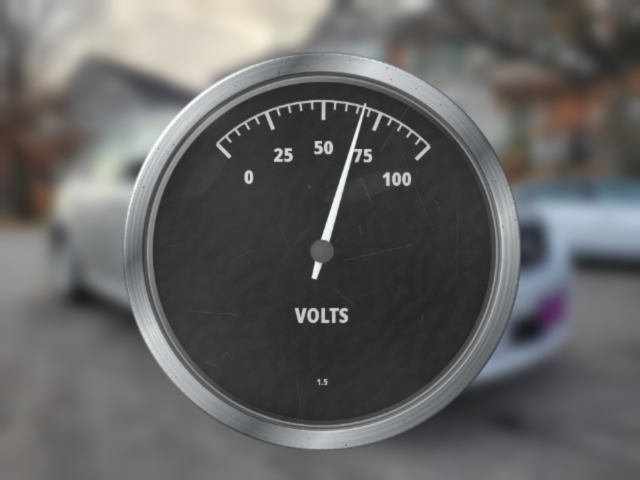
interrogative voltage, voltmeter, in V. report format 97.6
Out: 67.5
